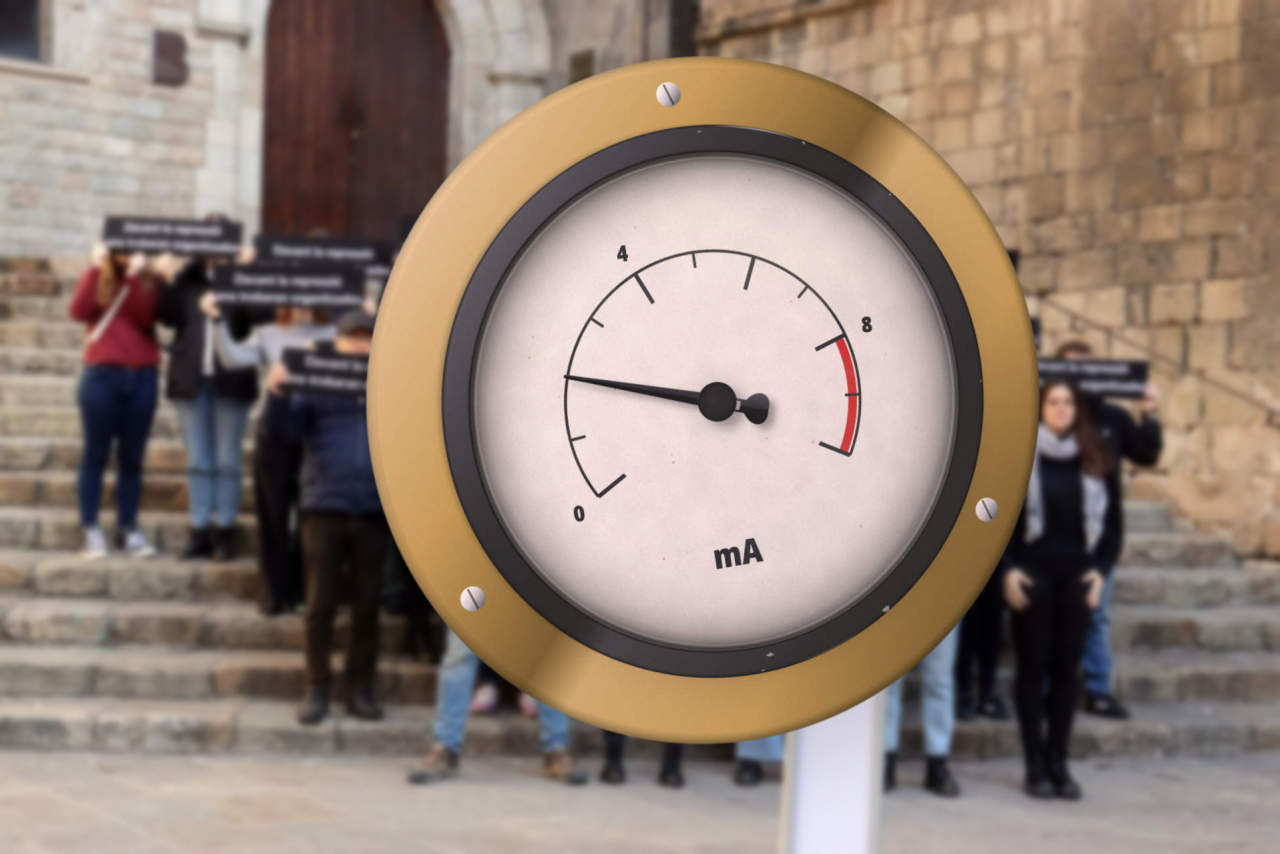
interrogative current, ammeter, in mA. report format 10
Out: 2
